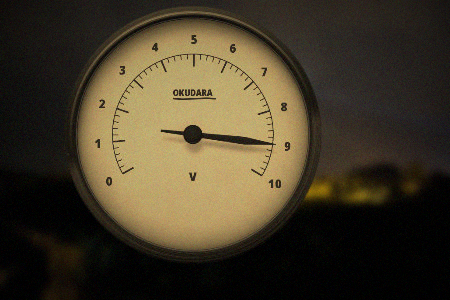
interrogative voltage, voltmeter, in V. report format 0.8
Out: 9
